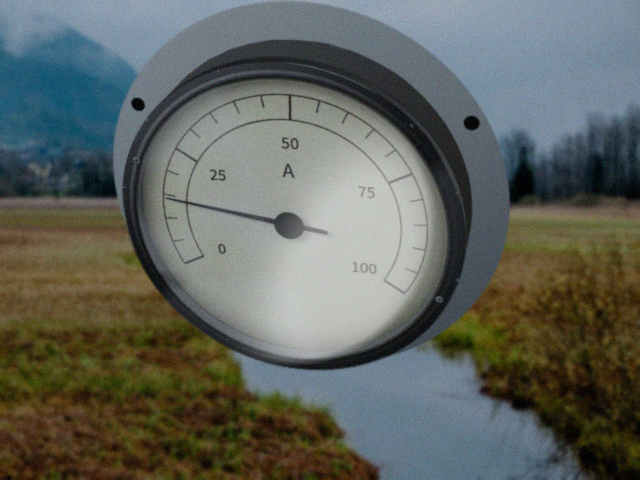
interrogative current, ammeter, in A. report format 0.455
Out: 15
